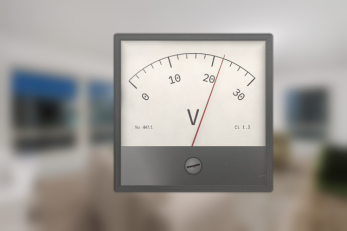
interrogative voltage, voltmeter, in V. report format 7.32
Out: 22
